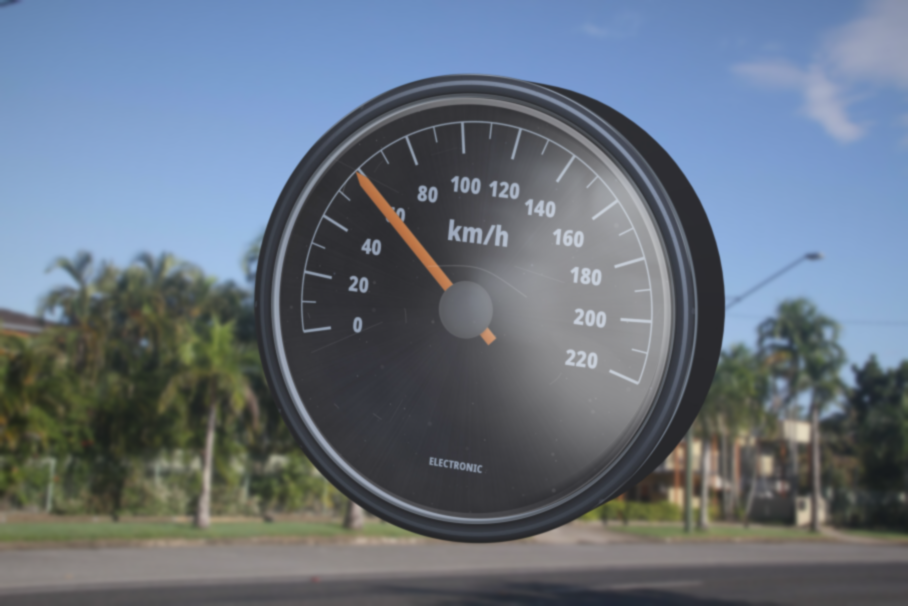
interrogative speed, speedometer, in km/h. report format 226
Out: 60
